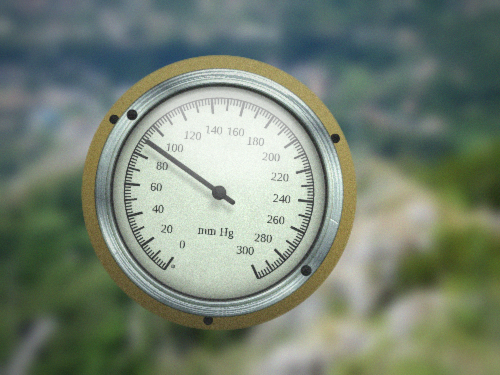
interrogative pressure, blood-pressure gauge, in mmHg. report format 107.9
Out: 90
